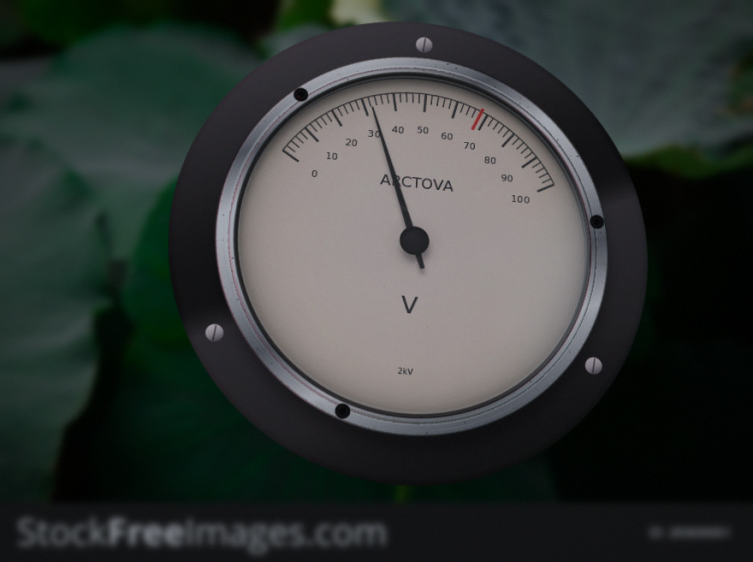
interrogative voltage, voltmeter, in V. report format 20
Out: 32
